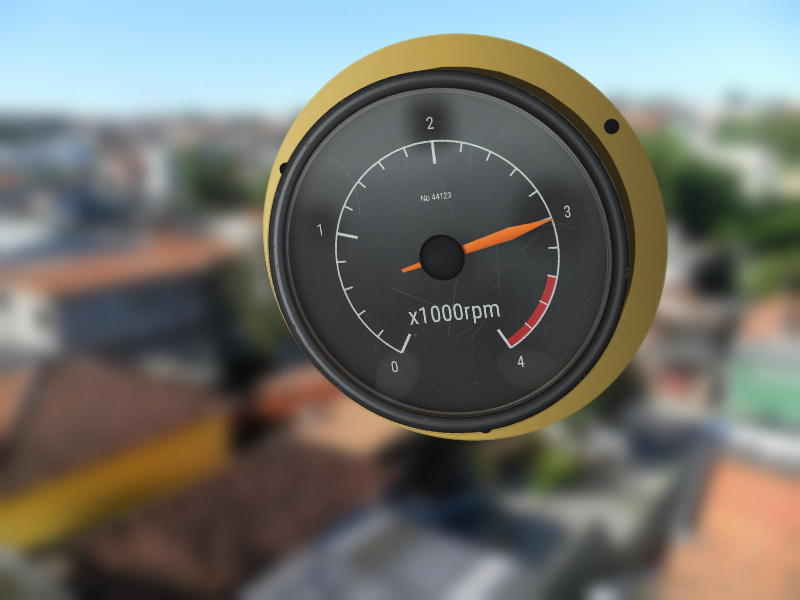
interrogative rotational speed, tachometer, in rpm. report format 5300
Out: 3000
